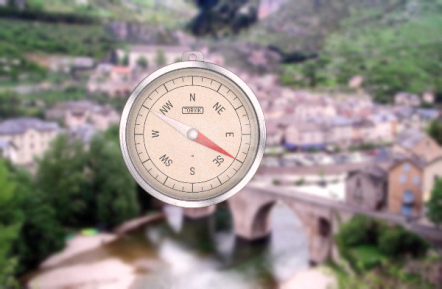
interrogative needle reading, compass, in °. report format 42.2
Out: 120
